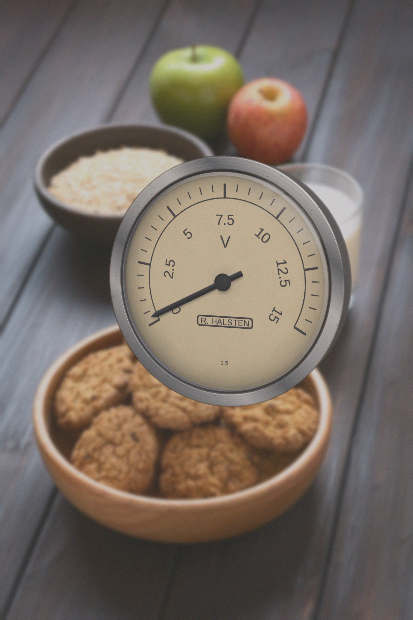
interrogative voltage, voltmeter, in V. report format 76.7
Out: 0.25
